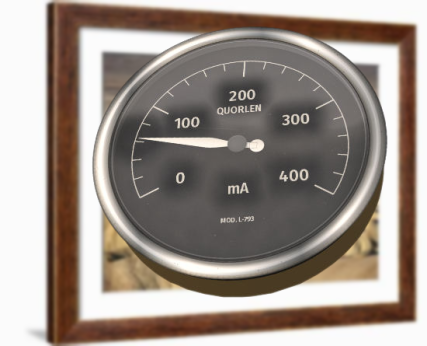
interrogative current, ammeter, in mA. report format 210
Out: 60
